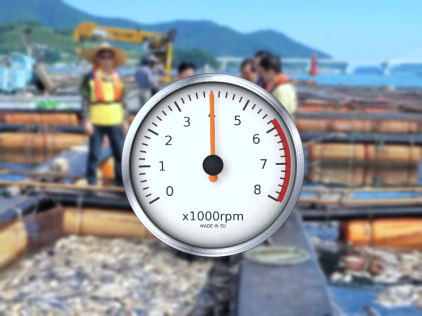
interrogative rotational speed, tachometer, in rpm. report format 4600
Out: 4000
